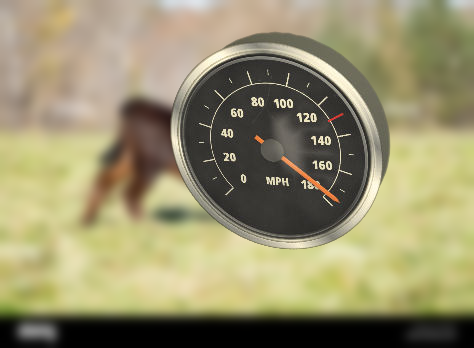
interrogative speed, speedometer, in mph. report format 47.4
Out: 175
